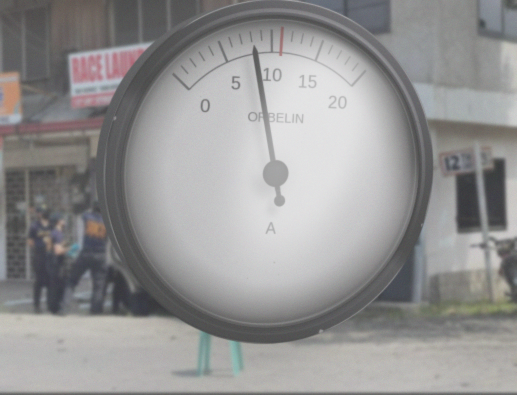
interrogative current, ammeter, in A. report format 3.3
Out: 8
